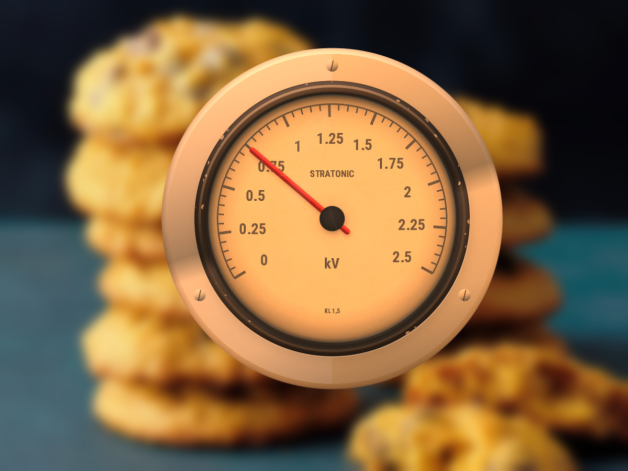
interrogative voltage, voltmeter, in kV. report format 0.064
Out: 0.75
